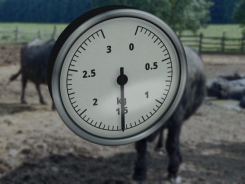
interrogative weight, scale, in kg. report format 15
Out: 1.5
